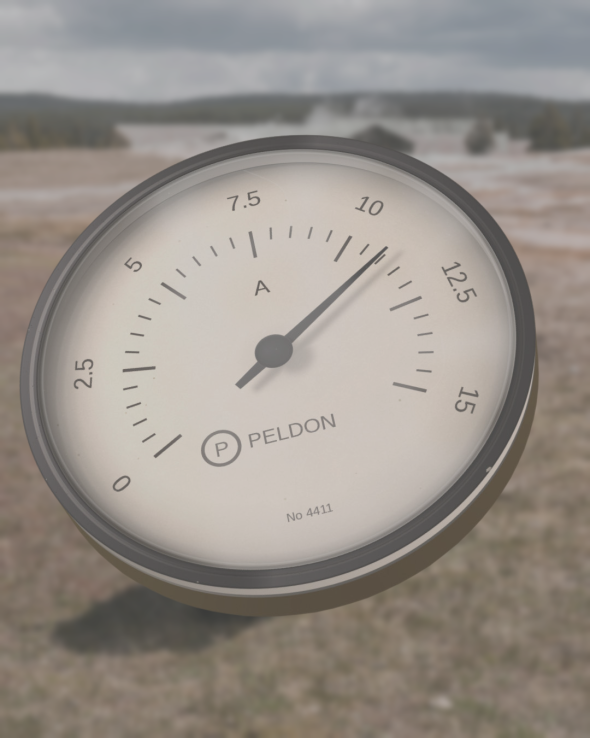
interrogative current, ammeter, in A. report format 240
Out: 11
